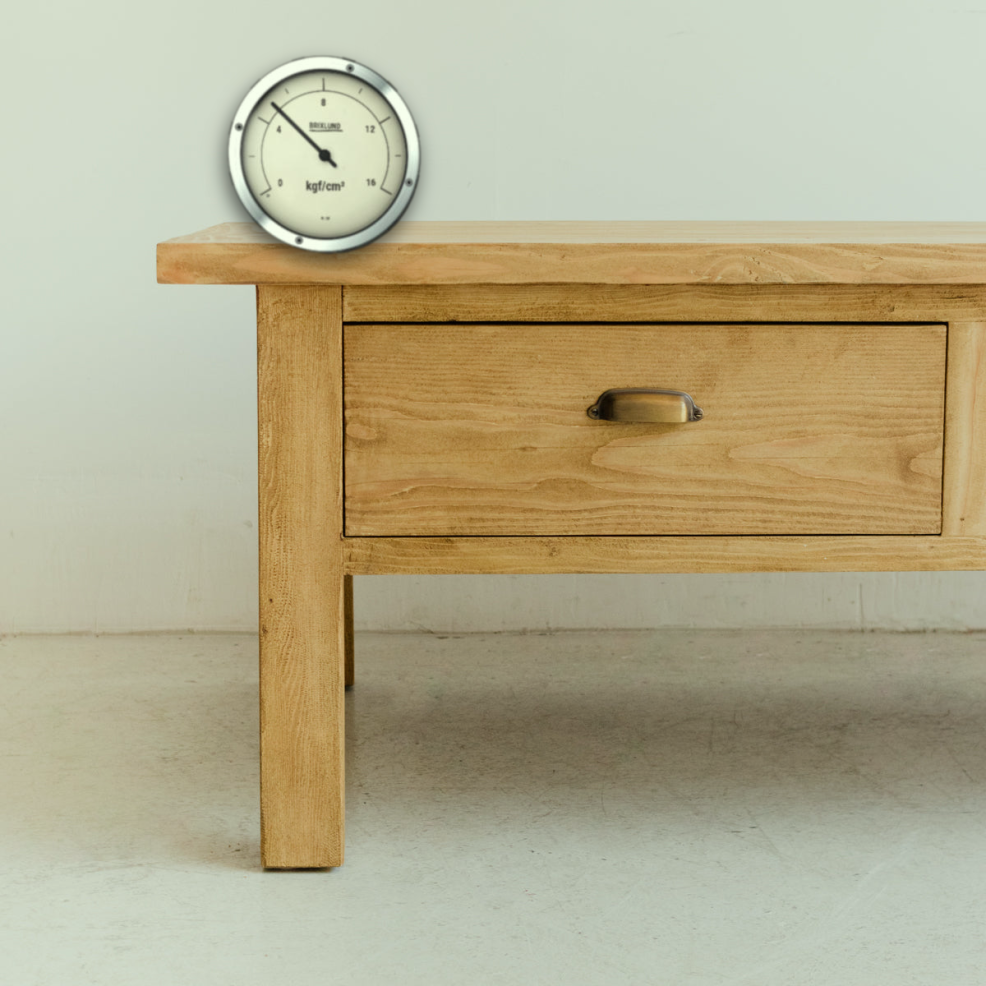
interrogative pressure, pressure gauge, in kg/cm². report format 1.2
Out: 5
